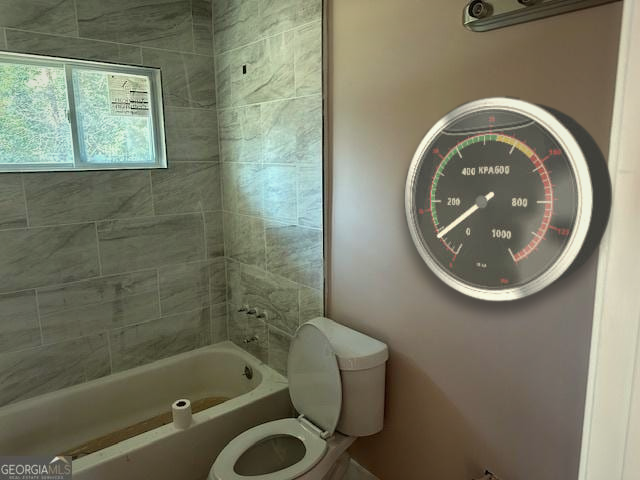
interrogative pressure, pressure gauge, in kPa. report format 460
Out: 80
